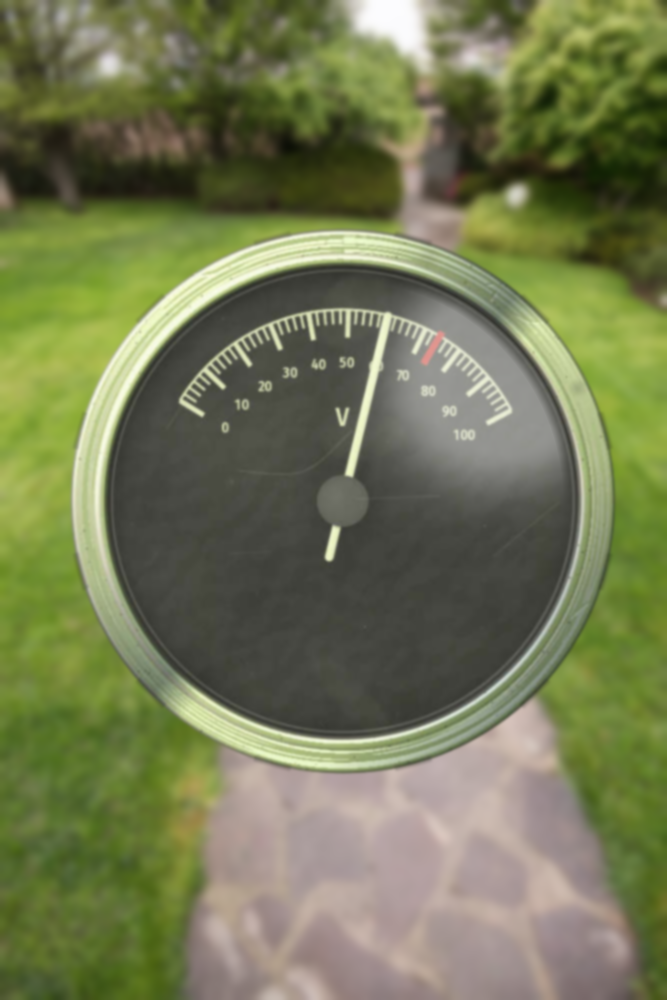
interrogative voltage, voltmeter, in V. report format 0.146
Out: 60
